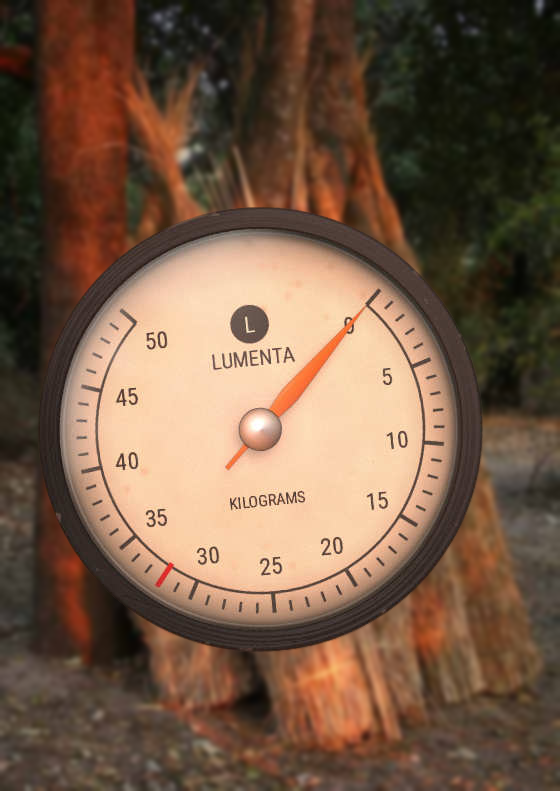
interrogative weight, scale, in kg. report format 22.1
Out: 0
